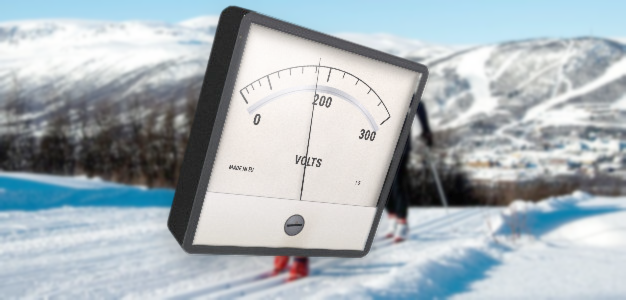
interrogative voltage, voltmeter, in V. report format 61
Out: 180
